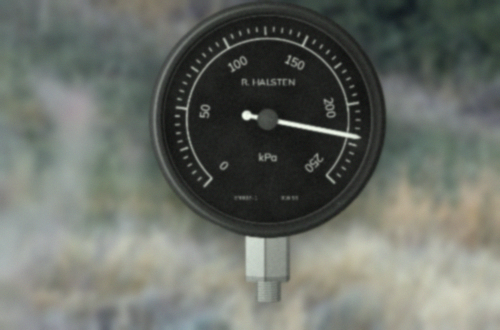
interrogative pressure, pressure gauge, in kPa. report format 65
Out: 220
